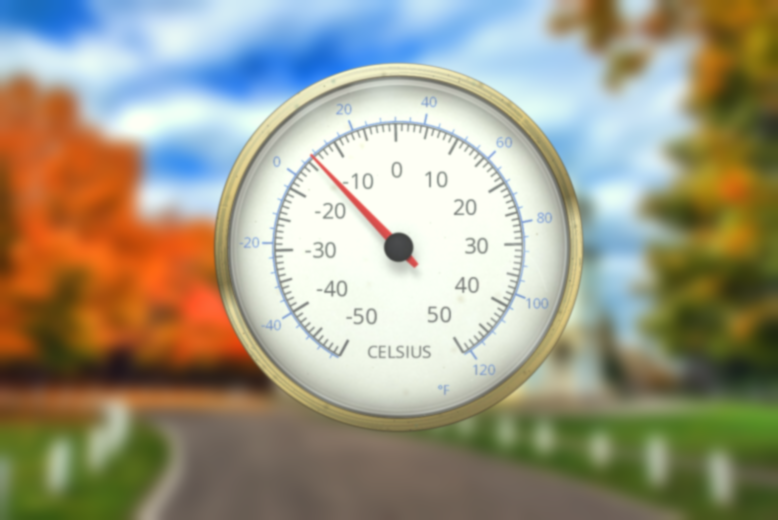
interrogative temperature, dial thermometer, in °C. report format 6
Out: -14
